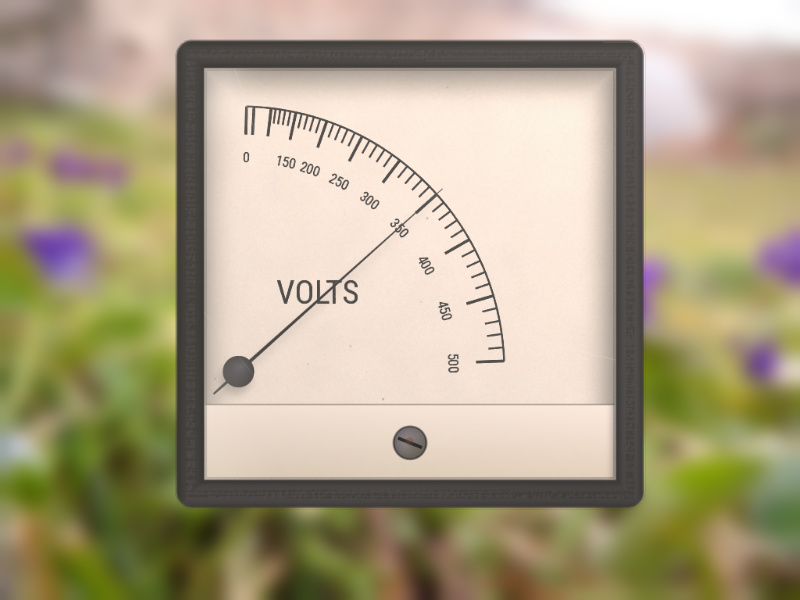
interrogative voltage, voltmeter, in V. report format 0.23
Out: 350
